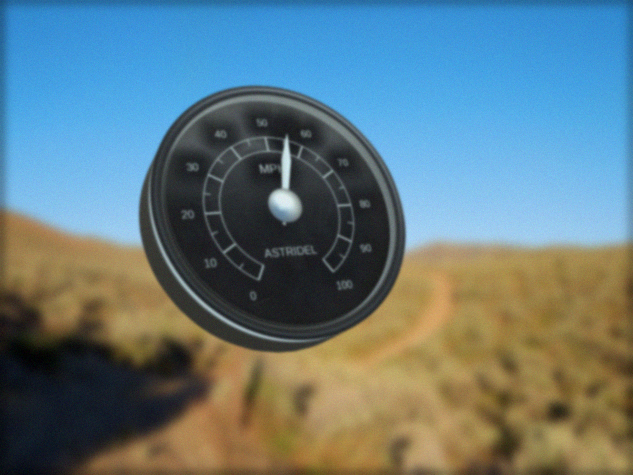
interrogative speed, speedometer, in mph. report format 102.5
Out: 55
